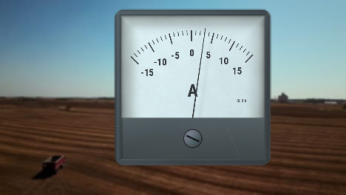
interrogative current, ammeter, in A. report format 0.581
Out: 3
